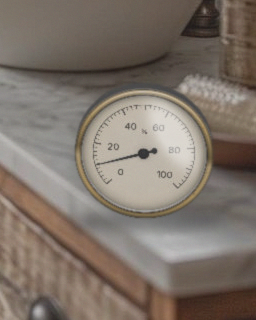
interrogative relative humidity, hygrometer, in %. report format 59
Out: 10
